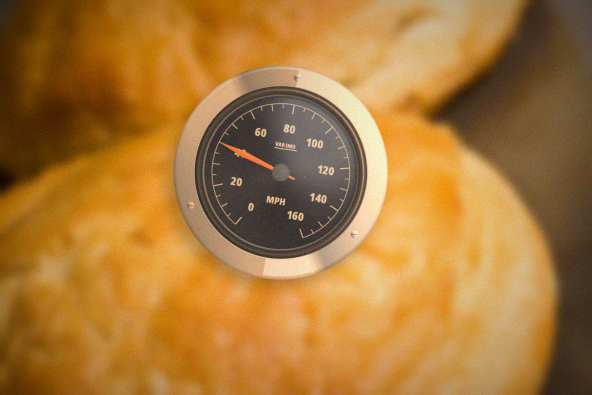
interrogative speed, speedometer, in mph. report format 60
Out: 40
